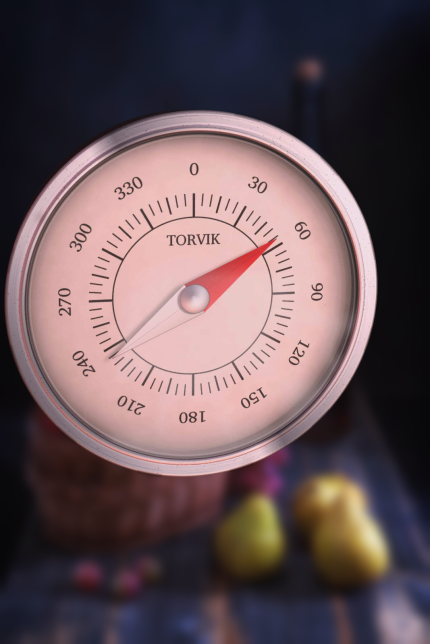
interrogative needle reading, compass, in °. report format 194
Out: 55
